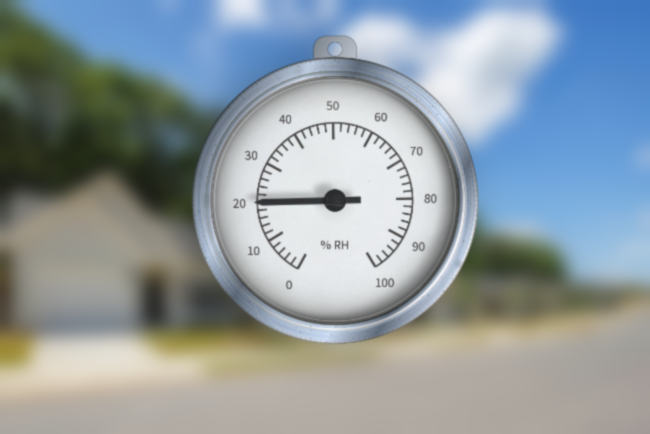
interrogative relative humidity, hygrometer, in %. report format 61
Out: 20
